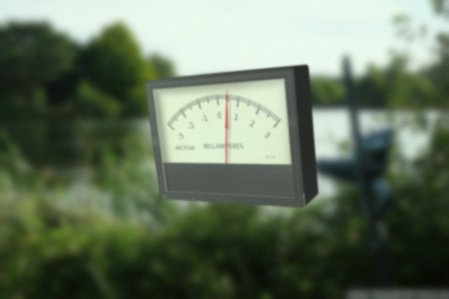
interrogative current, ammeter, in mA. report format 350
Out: 0.5
